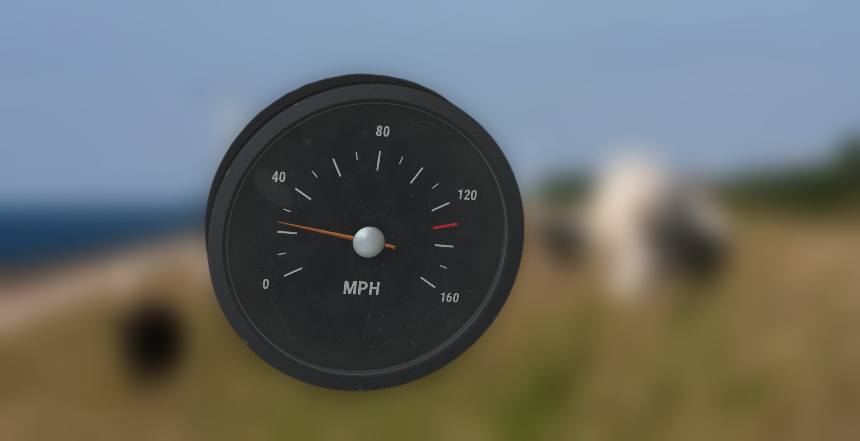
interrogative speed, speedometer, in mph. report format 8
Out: 25
